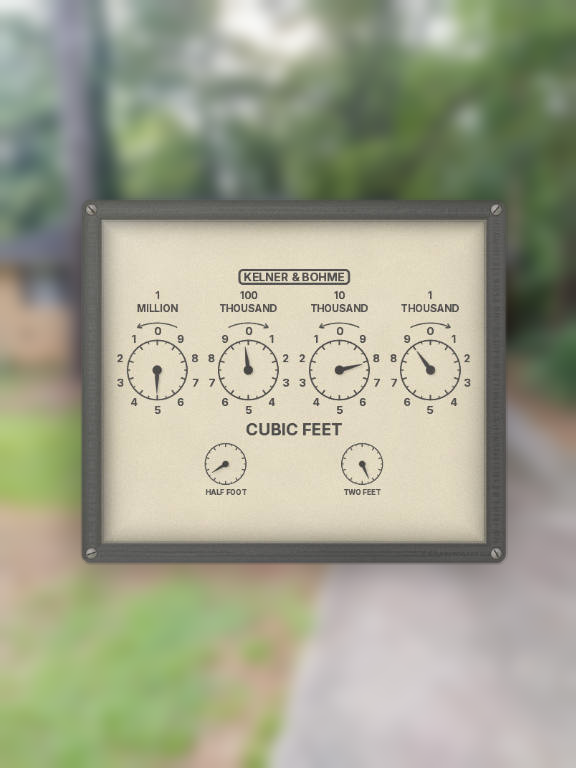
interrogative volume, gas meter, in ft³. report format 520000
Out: 497900
